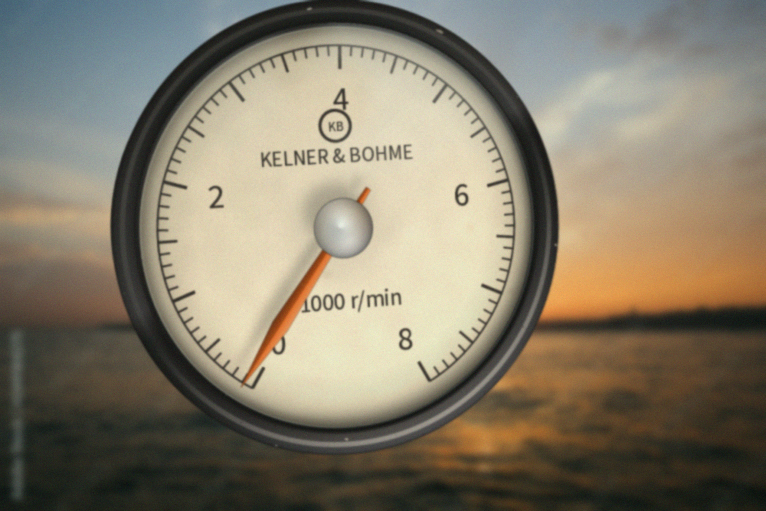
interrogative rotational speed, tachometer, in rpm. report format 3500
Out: 100
